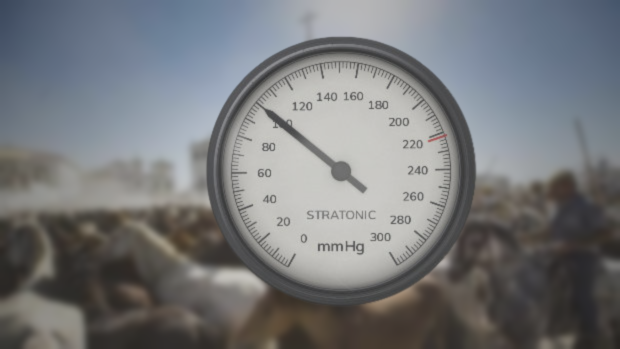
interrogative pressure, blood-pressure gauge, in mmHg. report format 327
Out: 100
